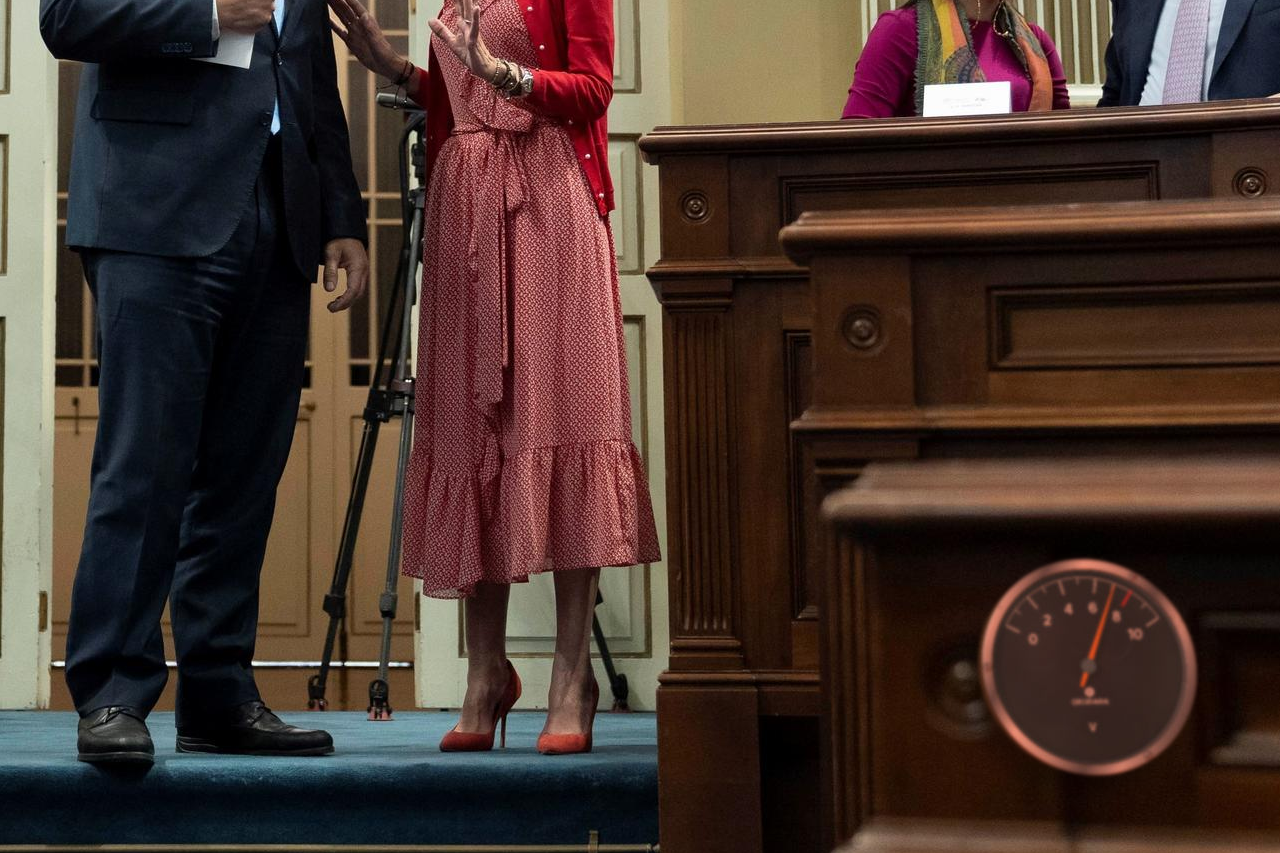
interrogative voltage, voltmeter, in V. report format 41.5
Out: 7
